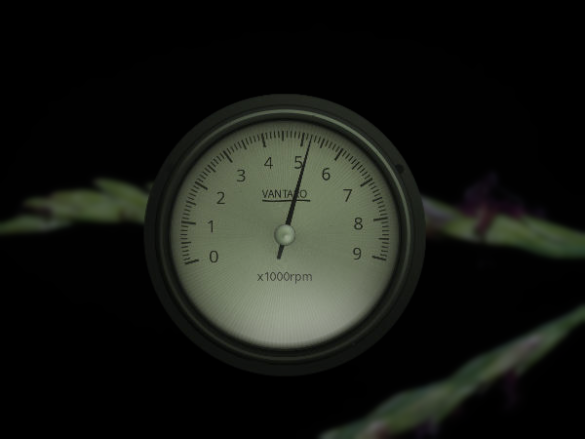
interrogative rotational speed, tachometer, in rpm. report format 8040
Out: 5200
